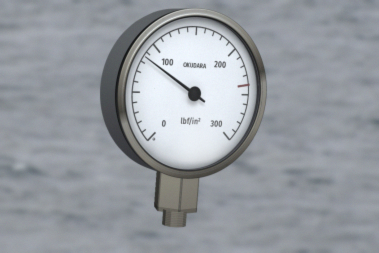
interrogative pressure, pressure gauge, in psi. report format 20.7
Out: 85
